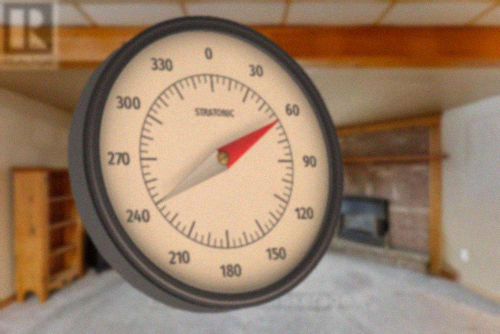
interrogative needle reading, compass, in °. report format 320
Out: 60
